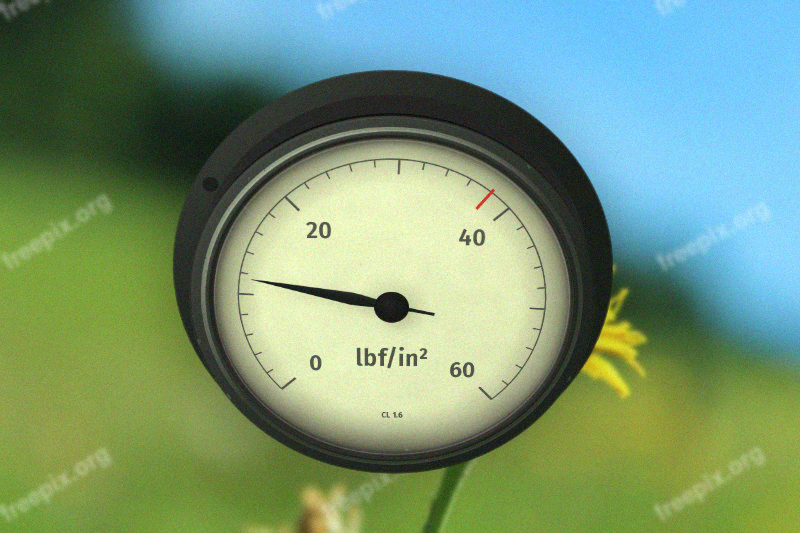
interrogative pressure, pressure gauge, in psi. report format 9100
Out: 12
